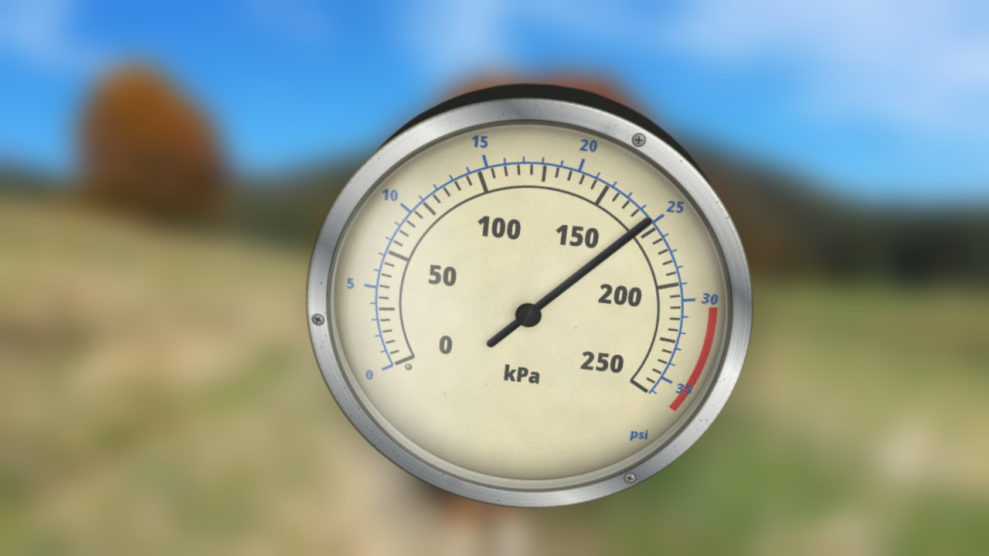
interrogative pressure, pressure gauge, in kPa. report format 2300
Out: 170
